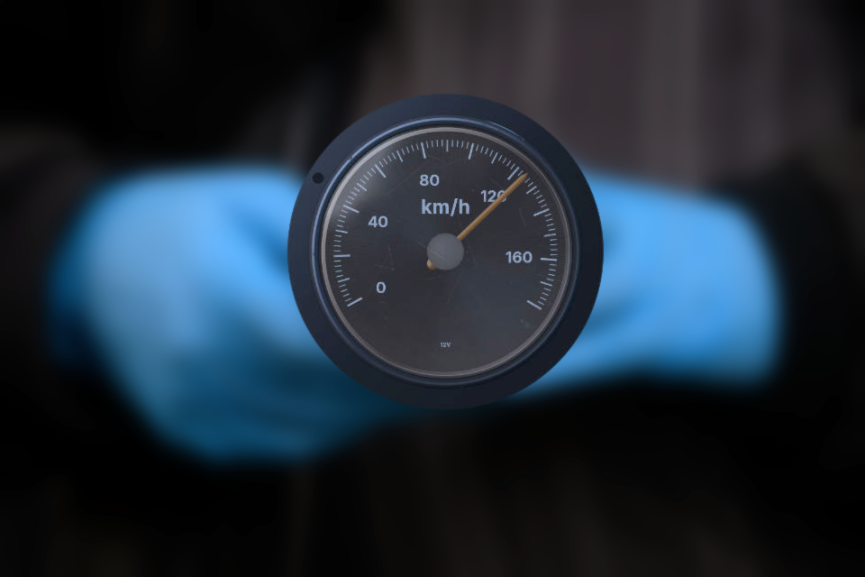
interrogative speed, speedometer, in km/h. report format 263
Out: 124
